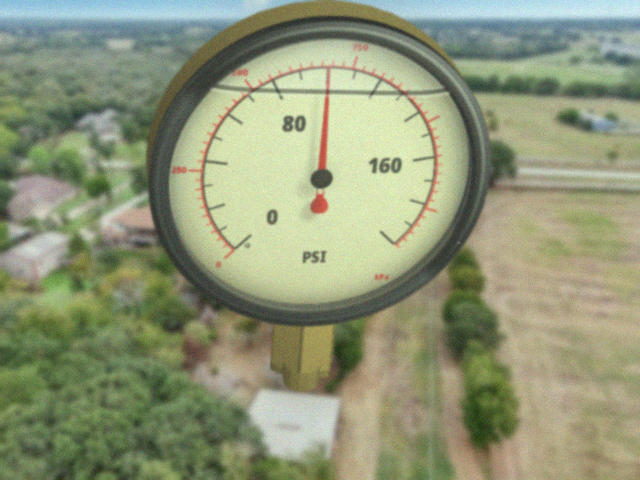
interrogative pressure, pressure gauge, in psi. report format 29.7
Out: 100
